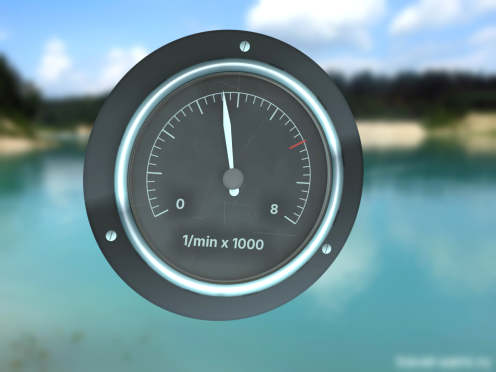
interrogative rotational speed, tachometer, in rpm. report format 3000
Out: 3600
